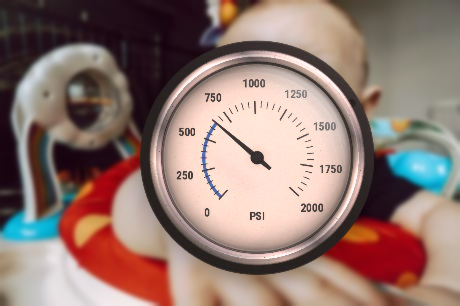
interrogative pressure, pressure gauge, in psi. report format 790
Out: 650
